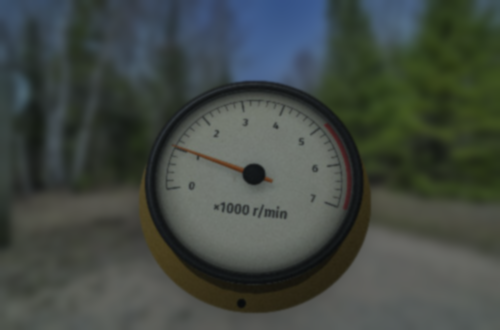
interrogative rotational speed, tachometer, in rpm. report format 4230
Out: 1000
